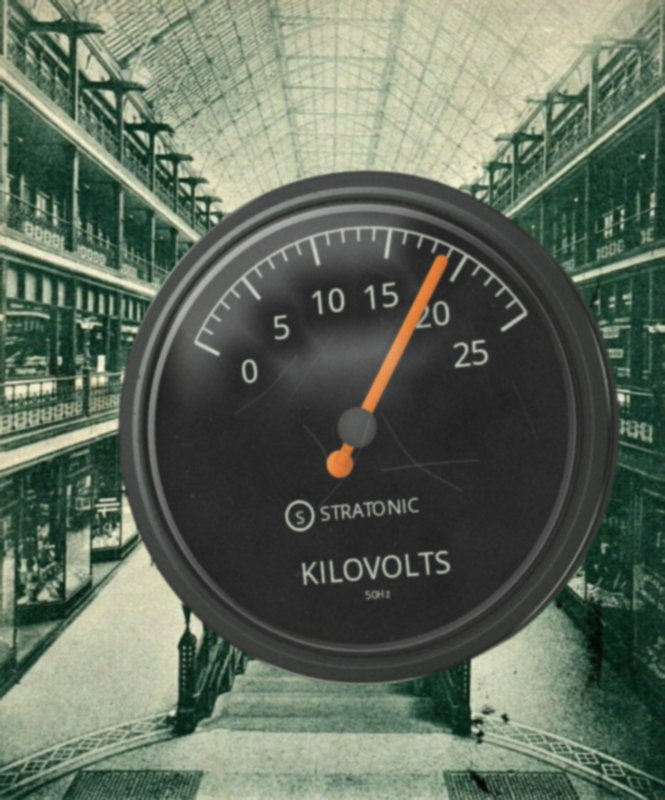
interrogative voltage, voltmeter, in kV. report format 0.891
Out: 19
